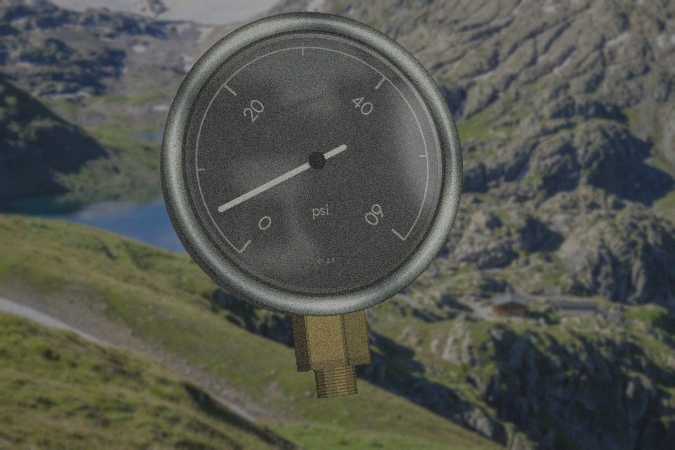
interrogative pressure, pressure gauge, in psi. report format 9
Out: 5
